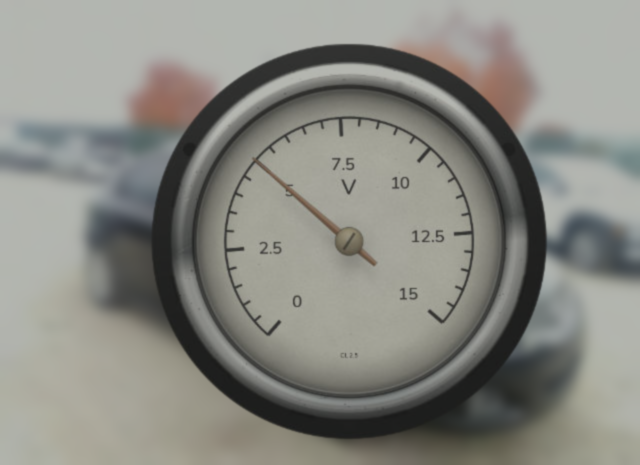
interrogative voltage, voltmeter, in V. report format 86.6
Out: 5
